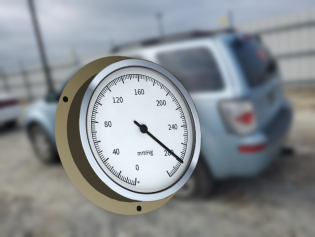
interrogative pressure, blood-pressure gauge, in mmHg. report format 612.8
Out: 280
